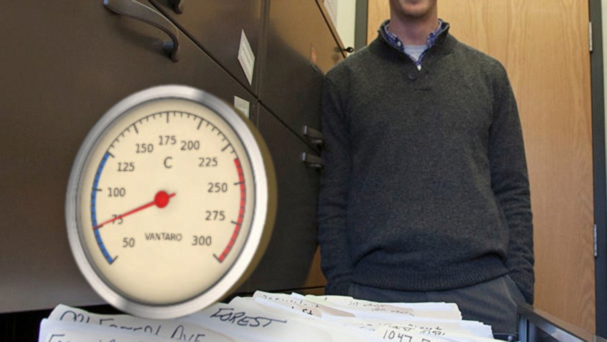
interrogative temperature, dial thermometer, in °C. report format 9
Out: 75
